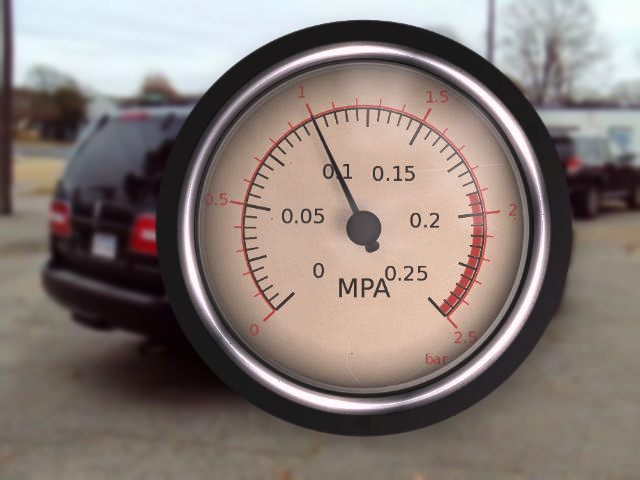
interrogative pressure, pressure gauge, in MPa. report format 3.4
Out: 0.1
